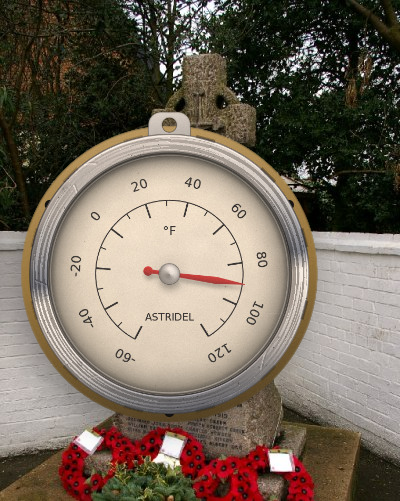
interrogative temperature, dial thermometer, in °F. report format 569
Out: 90
